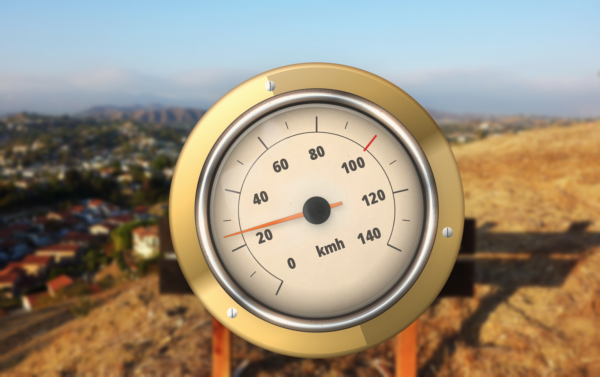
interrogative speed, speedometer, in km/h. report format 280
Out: 25
